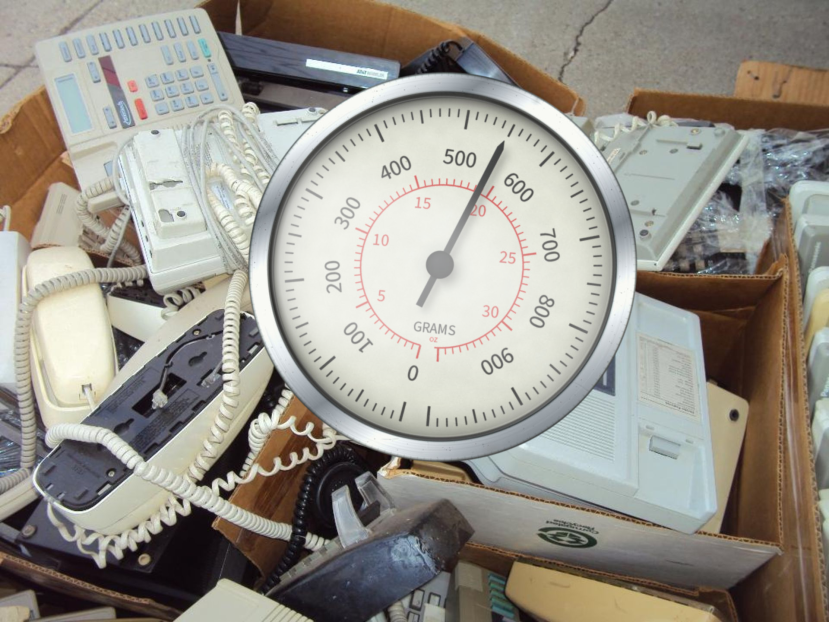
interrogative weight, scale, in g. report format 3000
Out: 550
